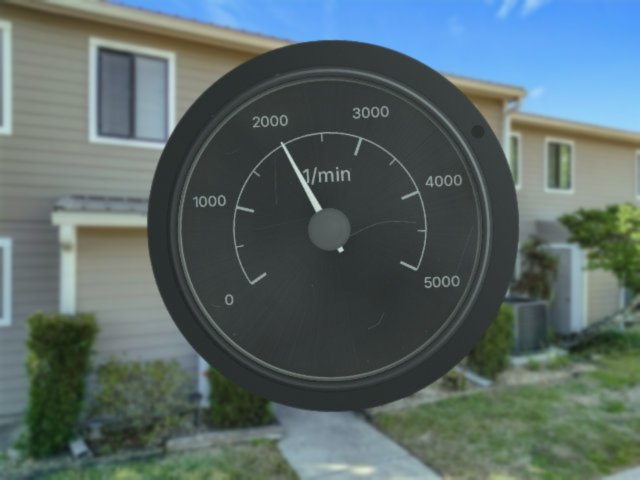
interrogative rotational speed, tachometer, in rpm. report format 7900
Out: 2000
